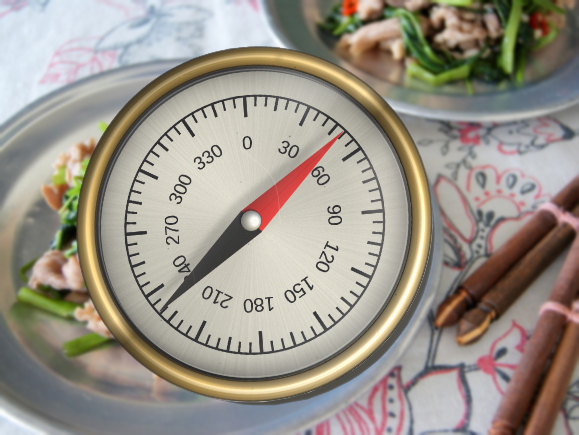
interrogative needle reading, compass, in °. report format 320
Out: 50
